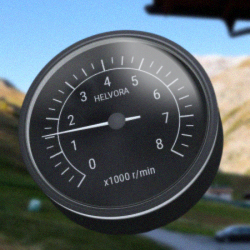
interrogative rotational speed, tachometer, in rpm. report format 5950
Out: 1500
